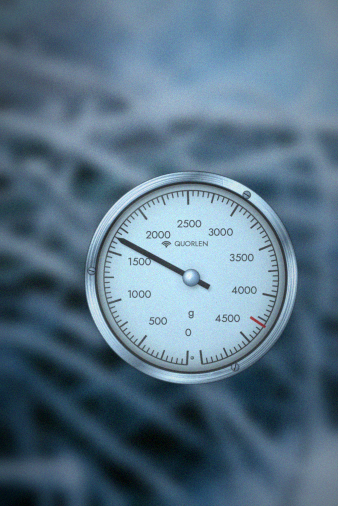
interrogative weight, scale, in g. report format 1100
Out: 1650
